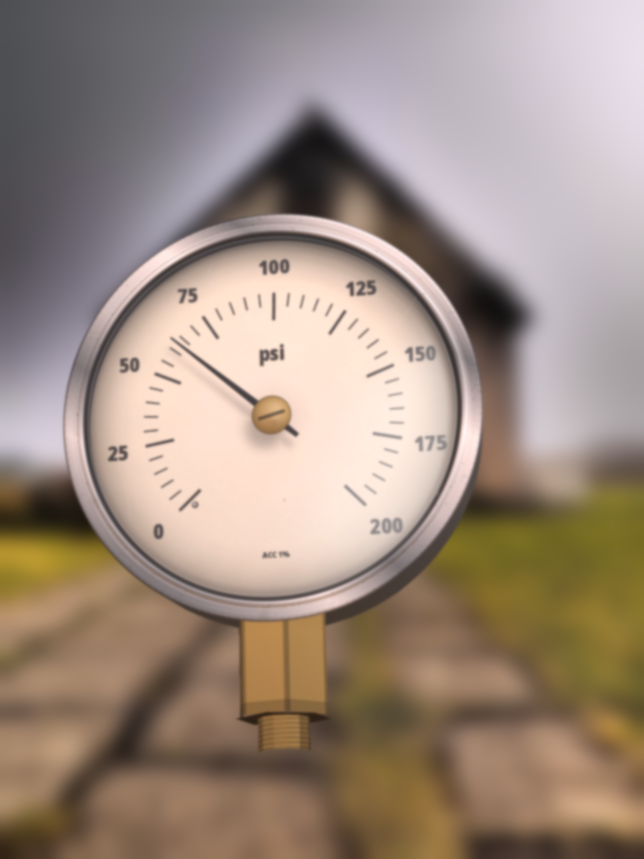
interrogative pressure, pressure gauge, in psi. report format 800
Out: 62.5
